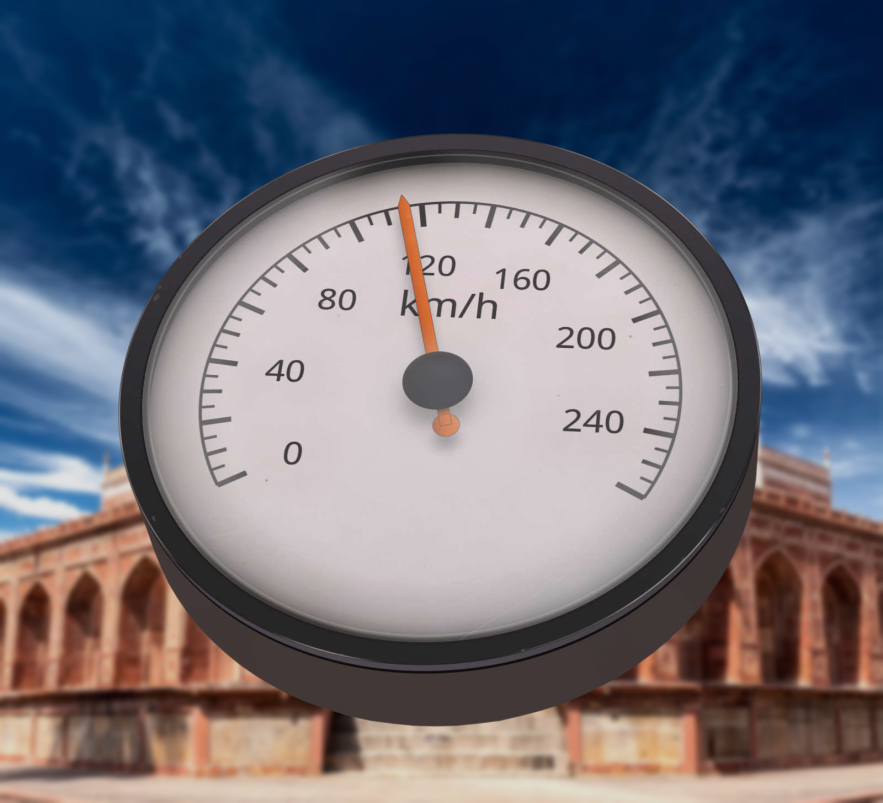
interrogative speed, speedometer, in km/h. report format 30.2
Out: 115
